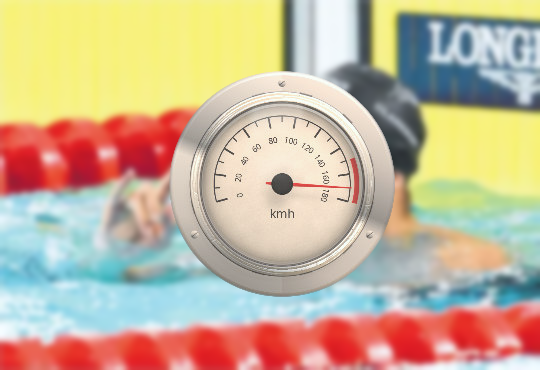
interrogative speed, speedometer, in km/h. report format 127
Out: 170
